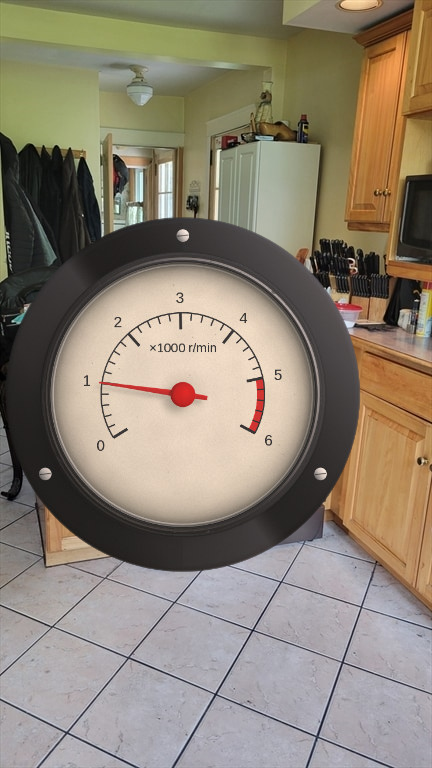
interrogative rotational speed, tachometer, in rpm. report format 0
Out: 1000
